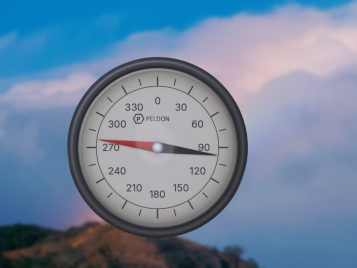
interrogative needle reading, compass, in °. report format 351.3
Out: 277.5
